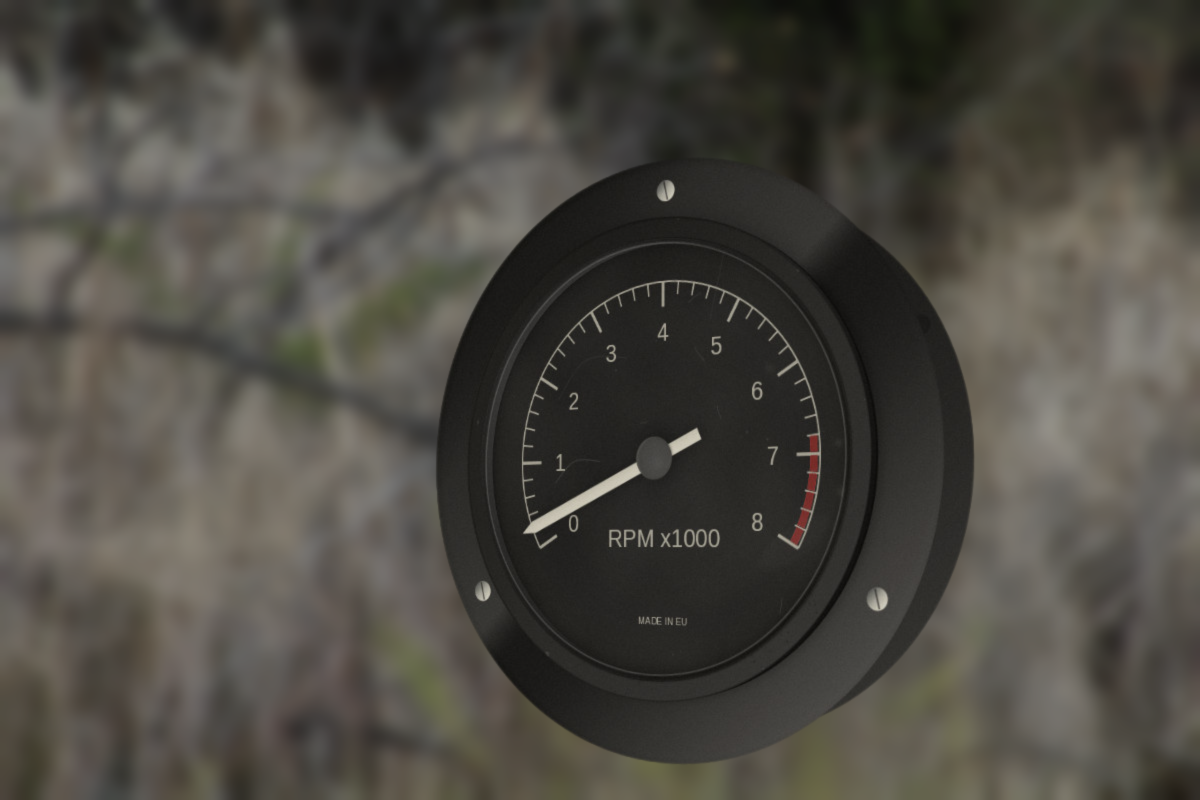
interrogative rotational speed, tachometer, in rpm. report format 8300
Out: 200
